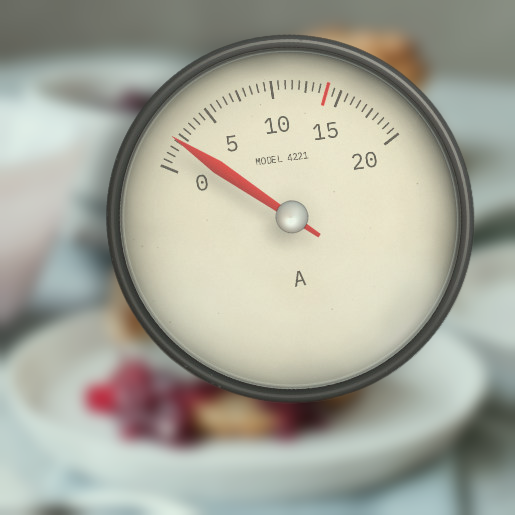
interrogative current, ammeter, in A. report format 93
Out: 2
